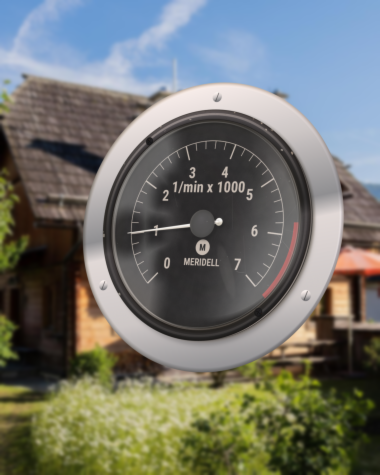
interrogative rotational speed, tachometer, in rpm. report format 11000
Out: 1000
